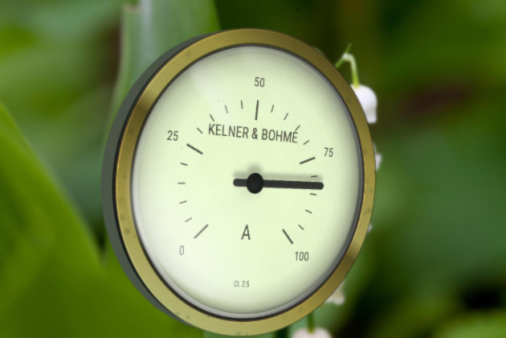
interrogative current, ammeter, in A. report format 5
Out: 82.5
